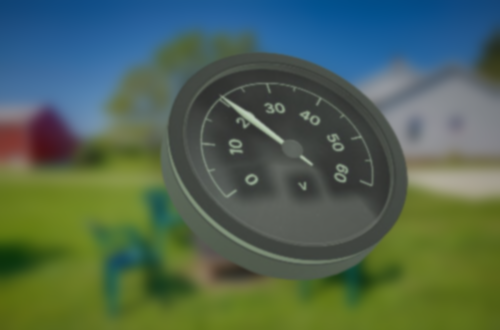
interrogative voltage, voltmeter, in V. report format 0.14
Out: 20
